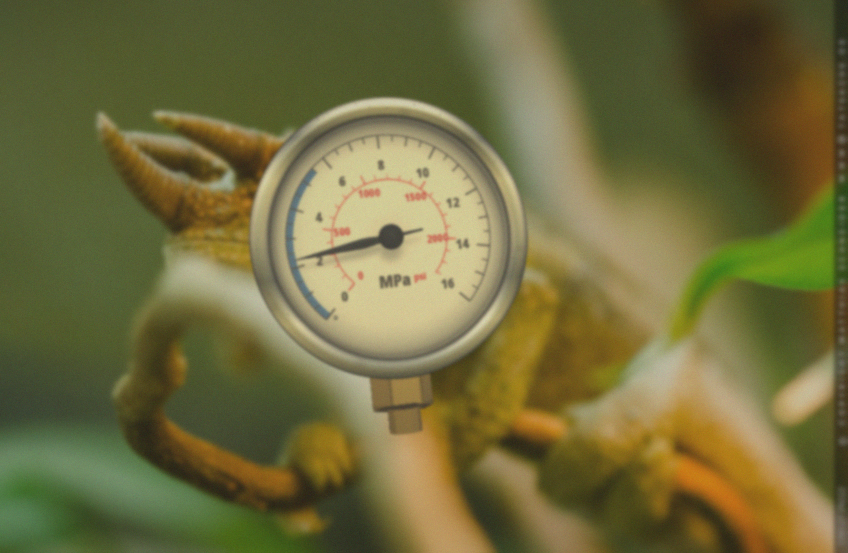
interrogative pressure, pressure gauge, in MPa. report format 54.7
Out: 2.25
